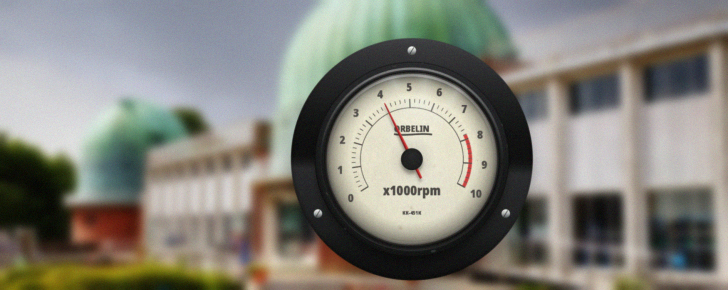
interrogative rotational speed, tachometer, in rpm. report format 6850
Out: 4000
